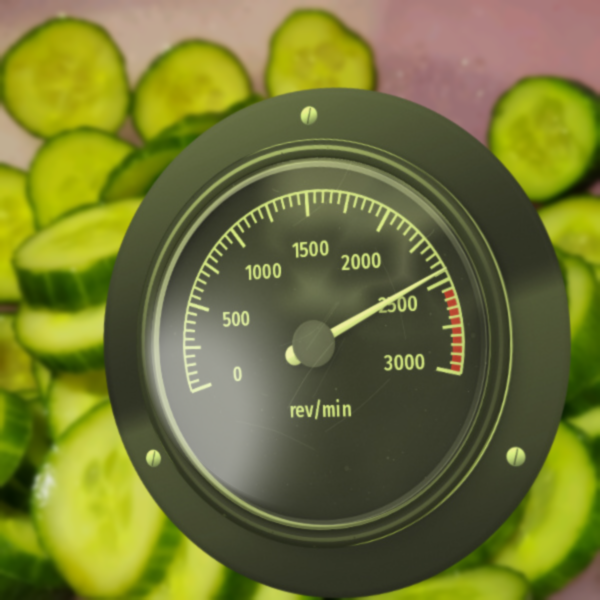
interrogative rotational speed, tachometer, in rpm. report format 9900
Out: 2450
